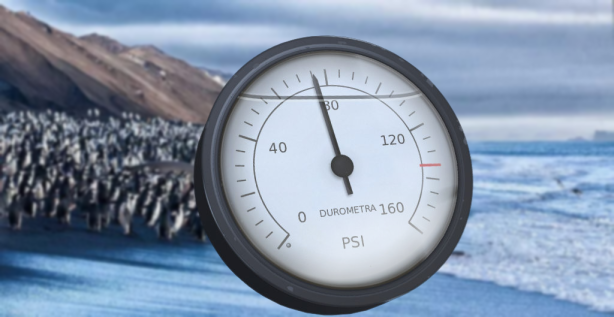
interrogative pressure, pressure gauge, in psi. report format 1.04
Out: 75
